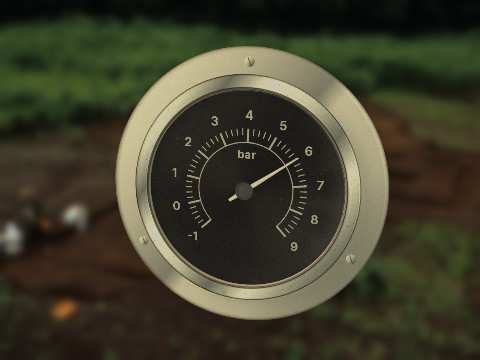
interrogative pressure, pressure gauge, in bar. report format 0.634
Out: 6
